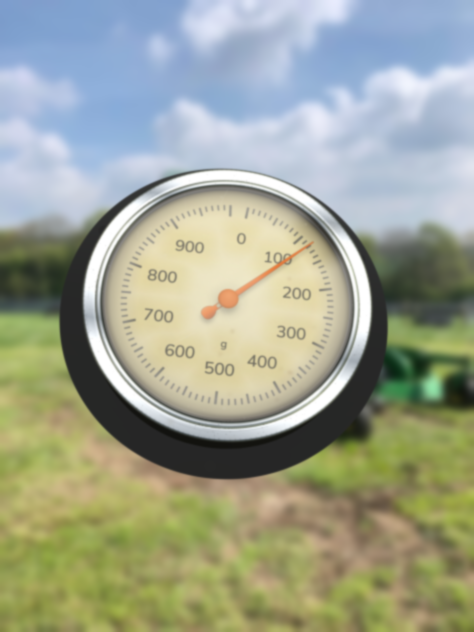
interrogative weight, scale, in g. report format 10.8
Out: 120
